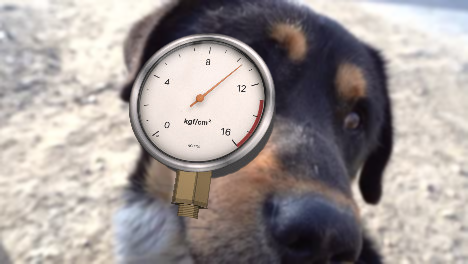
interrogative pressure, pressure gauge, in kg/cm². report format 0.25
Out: 10.5
